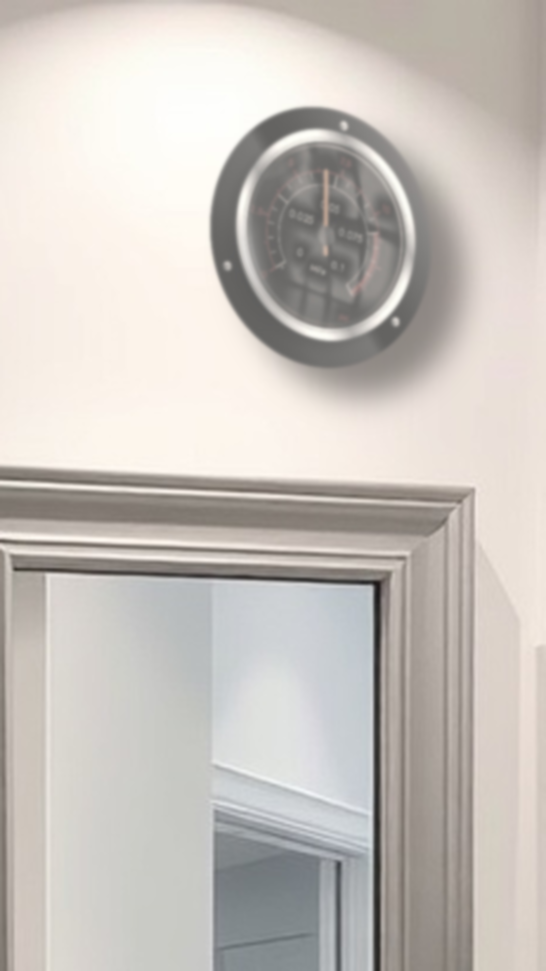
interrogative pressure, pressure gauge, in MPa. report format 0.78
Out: 0.045
